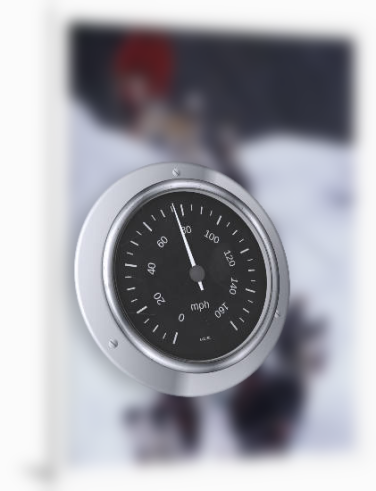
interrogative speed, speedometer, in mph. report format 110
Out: 75
